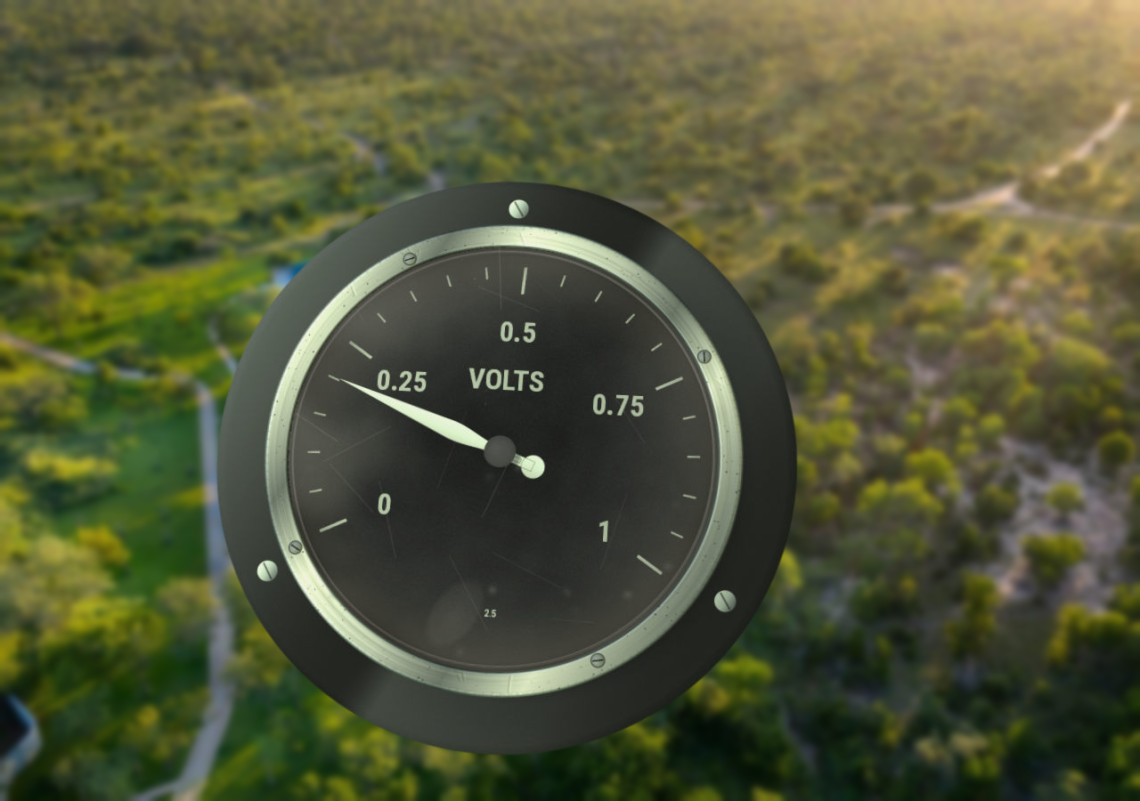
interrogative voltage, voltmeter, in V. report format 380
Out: 0.2
